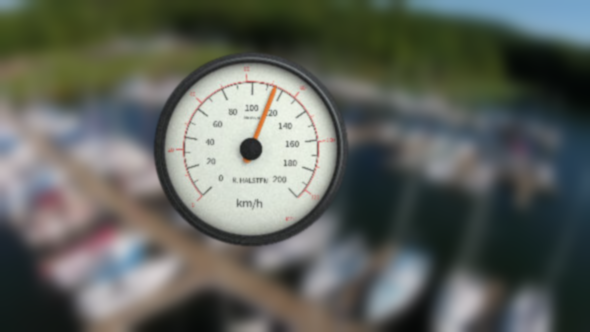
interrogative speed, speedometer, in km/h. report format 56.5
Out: 115
